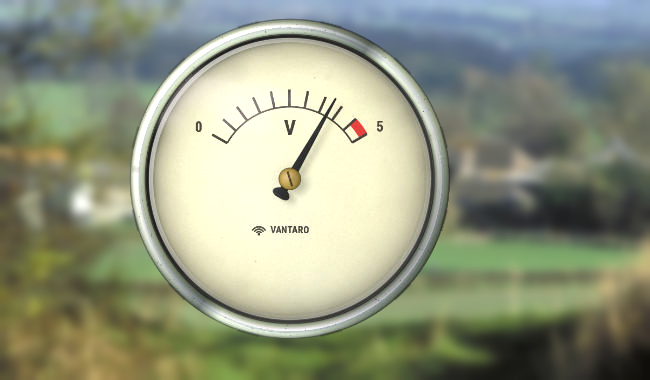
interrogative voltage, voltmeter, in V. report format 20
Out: 3.75
